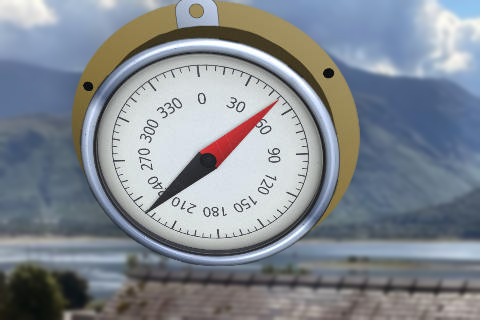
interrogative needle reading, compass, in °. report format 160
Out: 50
